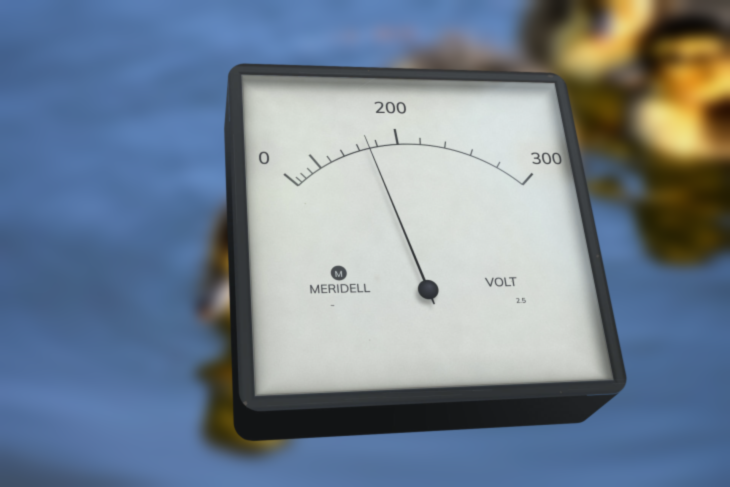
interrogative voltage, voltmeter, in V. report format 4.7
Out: 170
